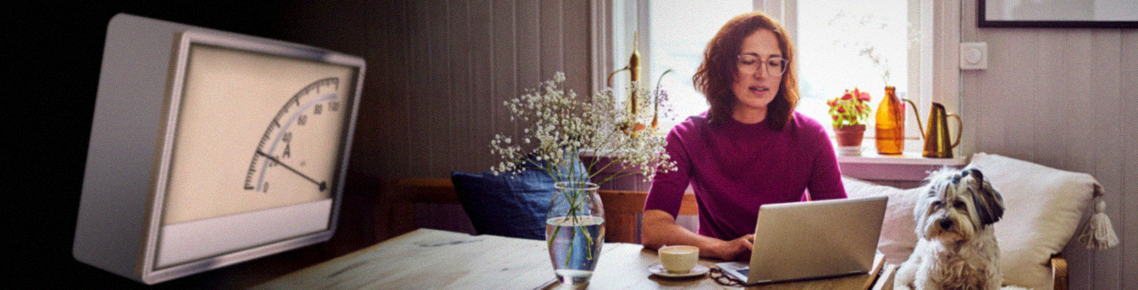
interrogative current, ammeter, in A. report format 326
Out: 20
